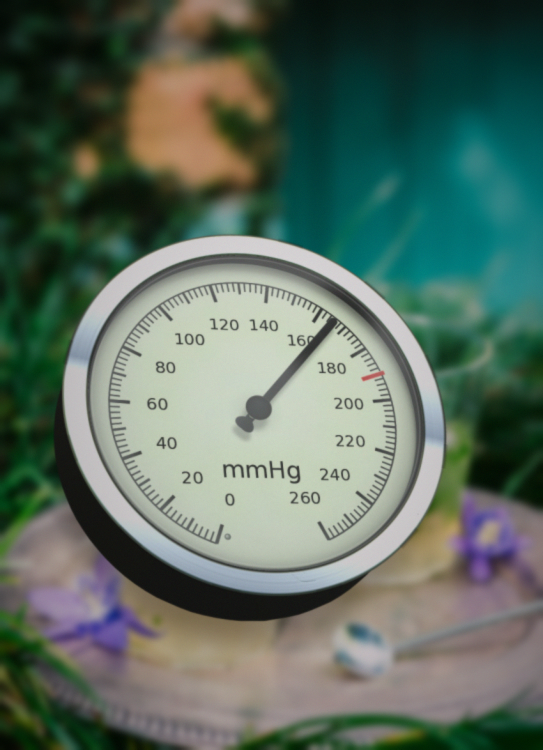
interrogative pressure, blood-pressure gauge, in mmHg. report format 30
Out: 166
